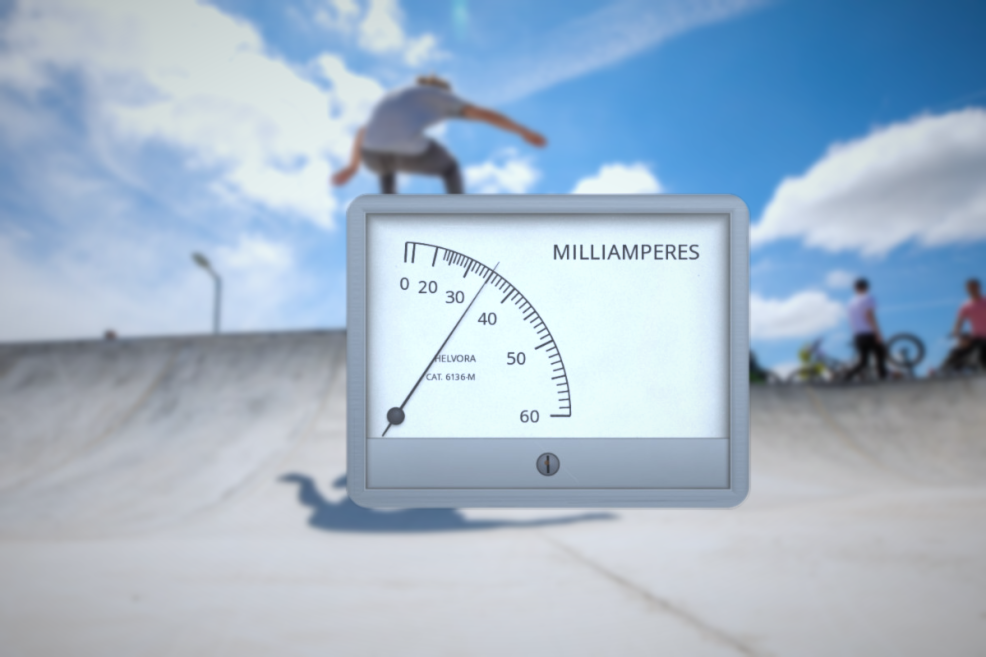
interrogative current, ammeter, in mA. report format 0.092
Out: 35
